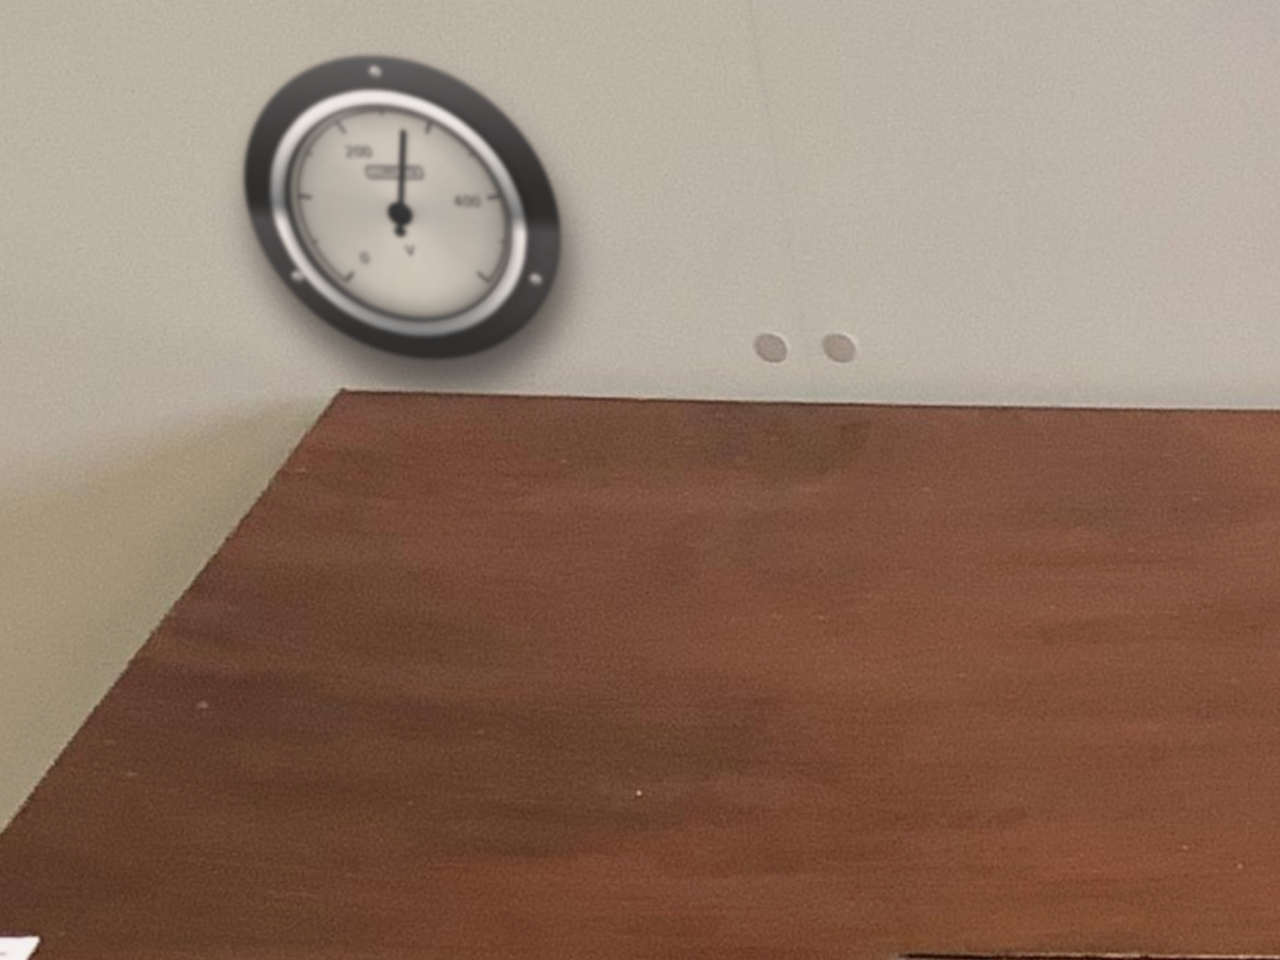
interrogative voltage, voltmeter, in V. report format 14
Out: 275
